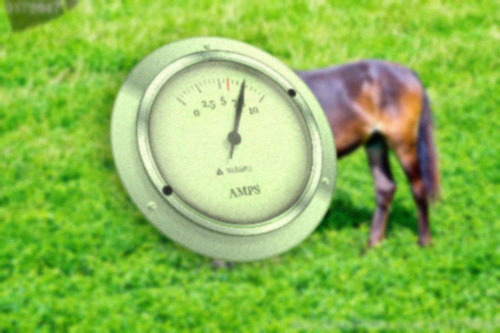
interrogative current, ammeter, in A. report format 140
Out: 7.5
